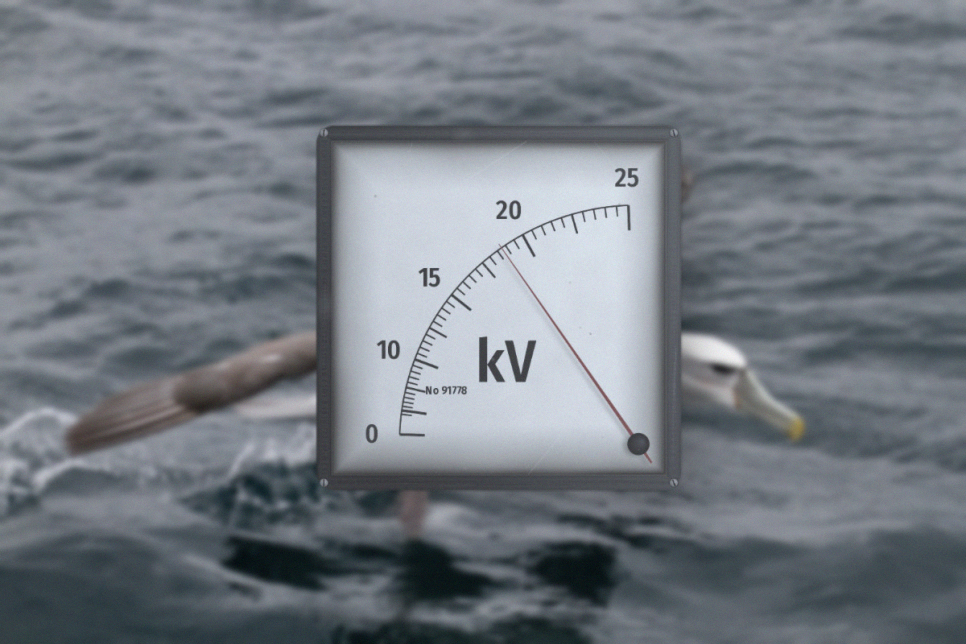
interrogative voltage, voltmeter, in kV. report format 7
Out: 18.75
